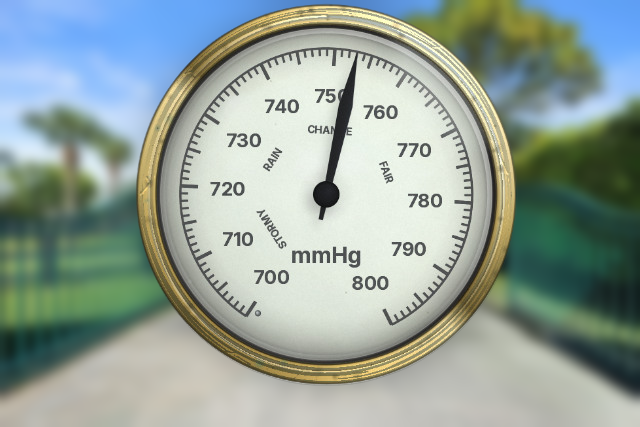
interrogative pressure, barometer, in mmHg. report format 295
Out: 753
